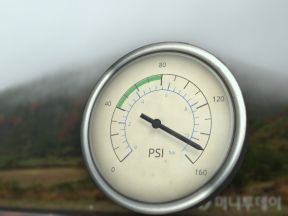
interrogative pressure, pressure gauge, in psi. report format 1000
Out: 150
